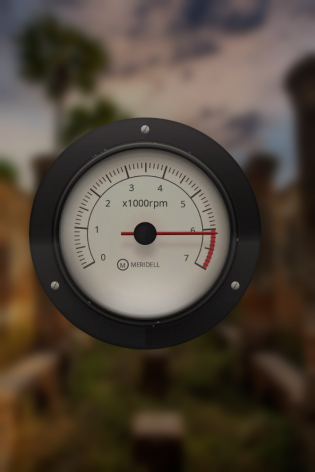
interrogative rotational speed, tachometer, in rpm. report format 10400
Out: 6100
